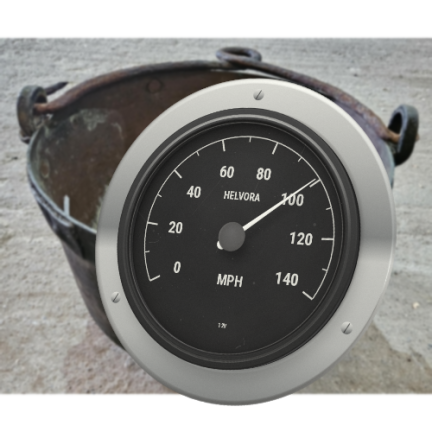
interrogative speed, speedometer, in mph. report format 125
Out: 100
